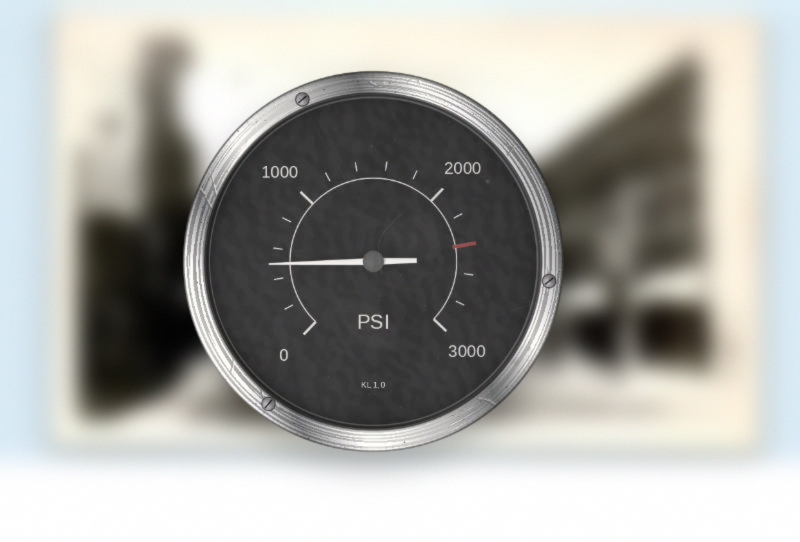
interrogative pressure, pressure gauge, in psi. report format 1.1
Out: 500
